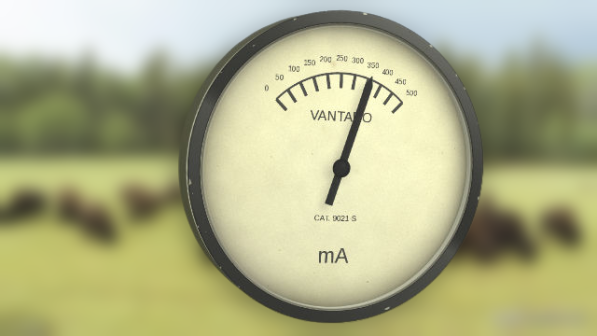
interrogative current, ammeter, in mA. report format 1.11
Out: 350
